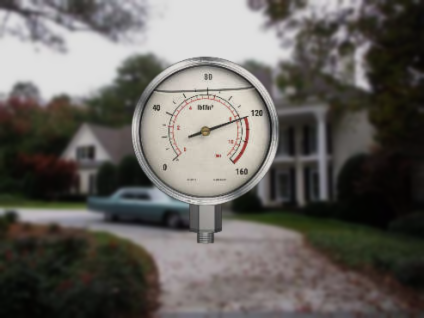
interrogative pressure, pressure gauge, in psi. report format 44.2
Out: 120
